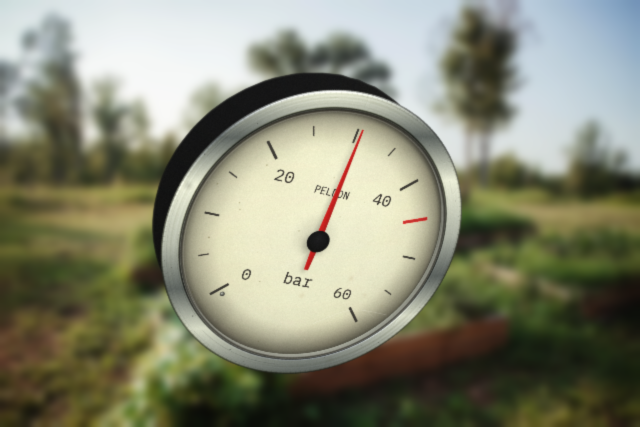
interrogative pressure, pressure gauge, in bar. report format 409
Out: 30
